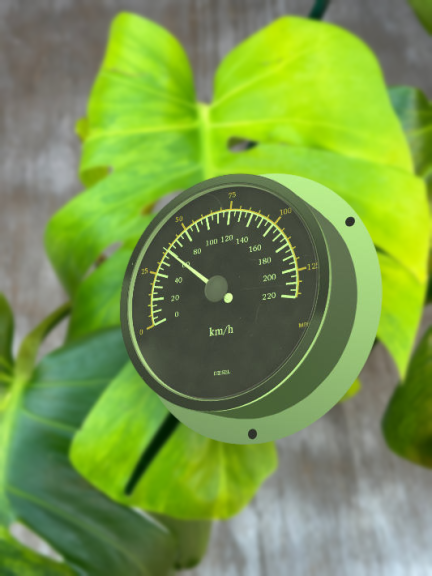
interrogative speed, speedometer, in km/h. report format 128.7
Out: 60
